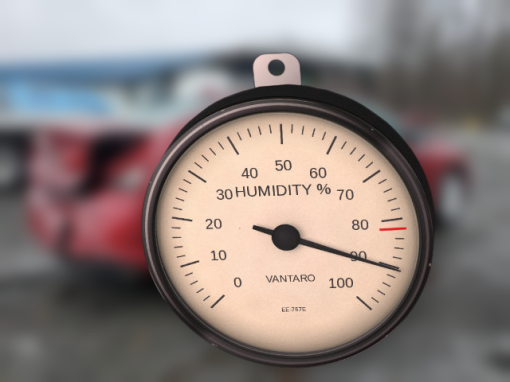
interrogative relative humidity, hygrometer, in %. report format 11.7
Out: 90
